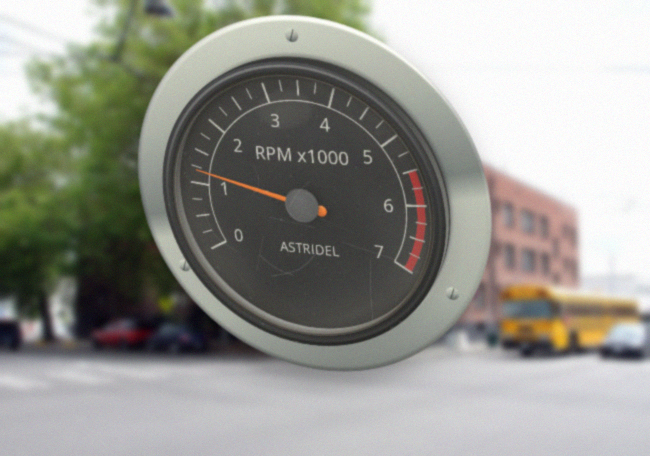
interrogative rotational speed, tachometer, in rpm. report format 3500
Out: 1250
